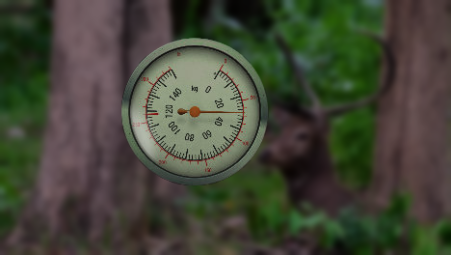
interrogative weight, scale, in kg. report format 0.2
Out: 30
